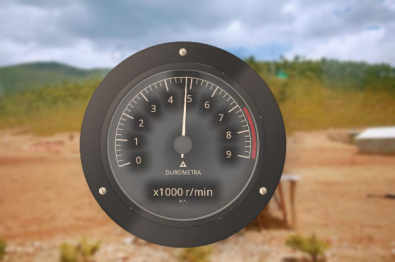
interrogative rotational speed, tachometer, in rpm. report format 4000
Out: 4800
